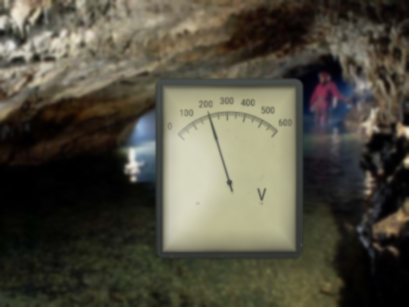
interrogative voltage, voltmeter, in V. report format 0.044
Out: 200
